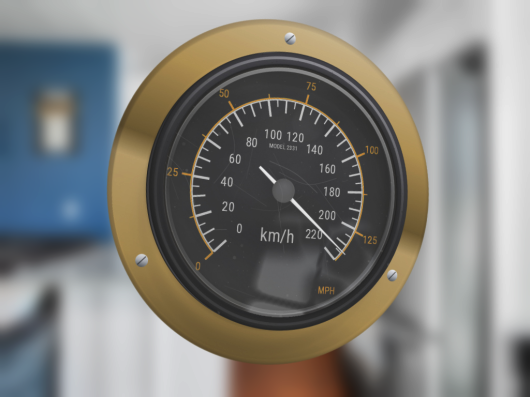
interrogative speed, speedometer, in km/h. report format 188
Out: 215
